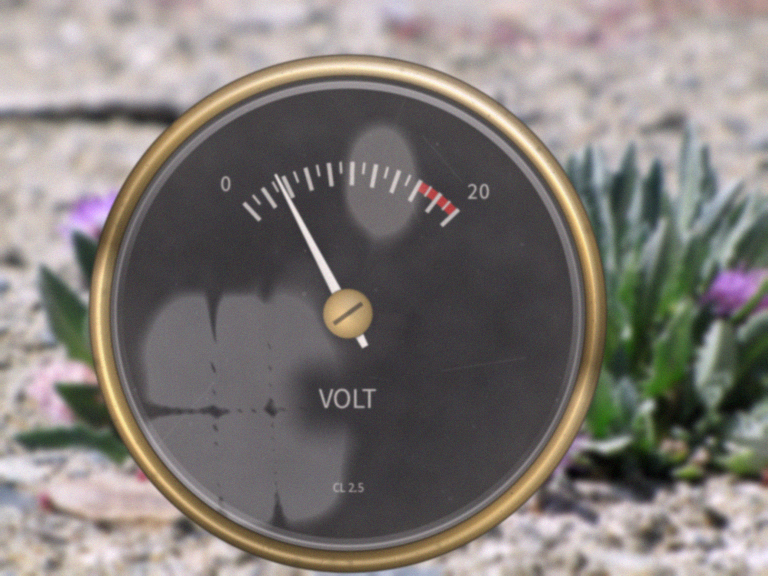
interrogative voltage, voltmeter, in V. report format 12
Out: 3.5
